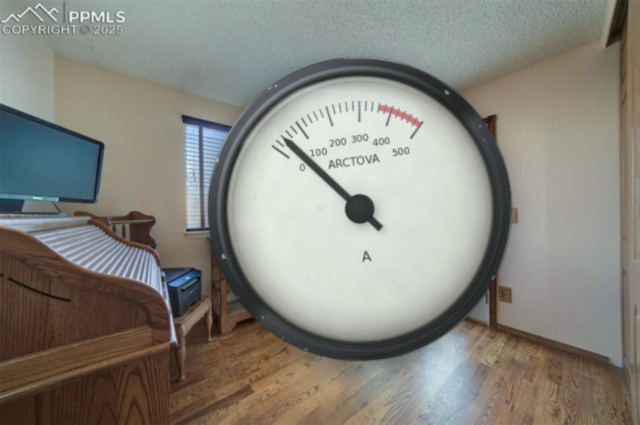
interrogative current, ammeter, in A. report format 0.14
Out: 40
